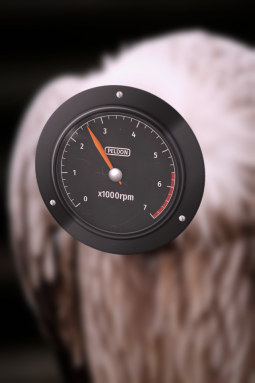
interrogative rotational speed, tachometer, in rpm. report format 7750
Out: 2600
